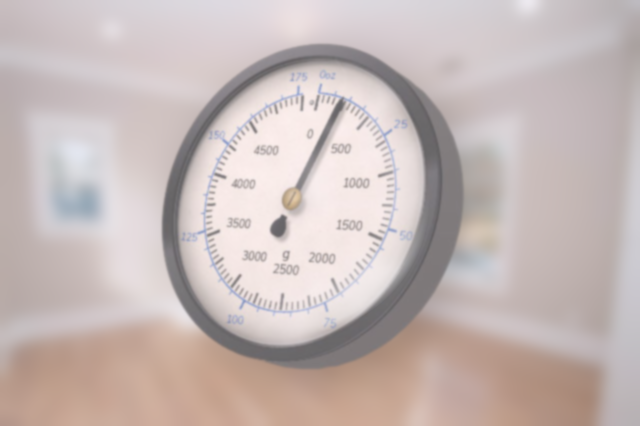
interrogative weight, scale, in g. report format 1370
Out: 250
